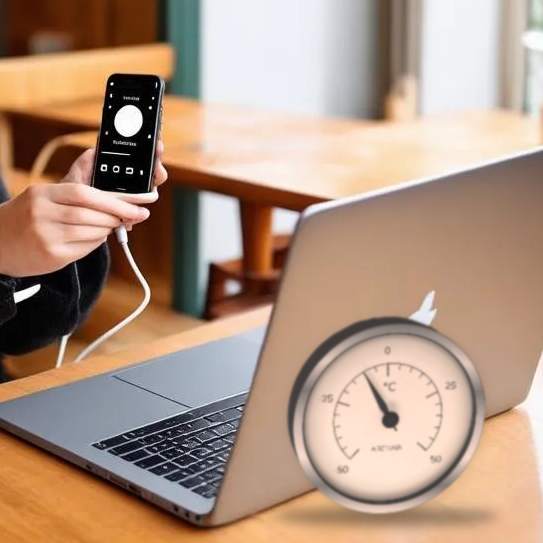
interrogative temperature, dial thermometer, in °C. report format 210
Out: -10
